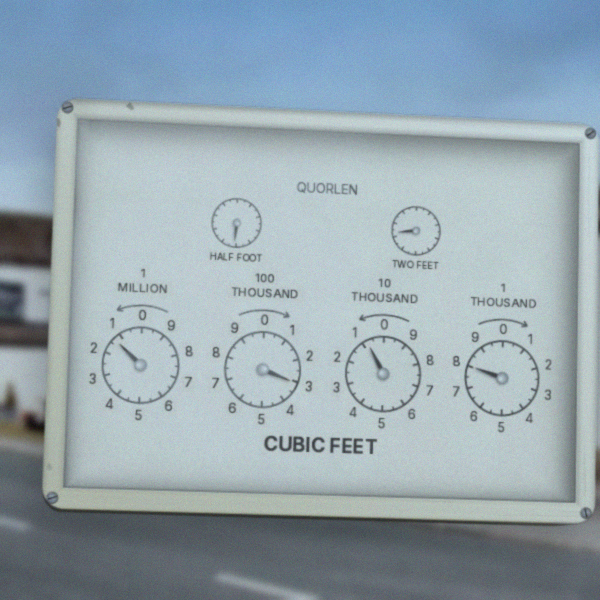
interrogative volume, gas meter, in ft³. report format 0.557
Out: 130800
